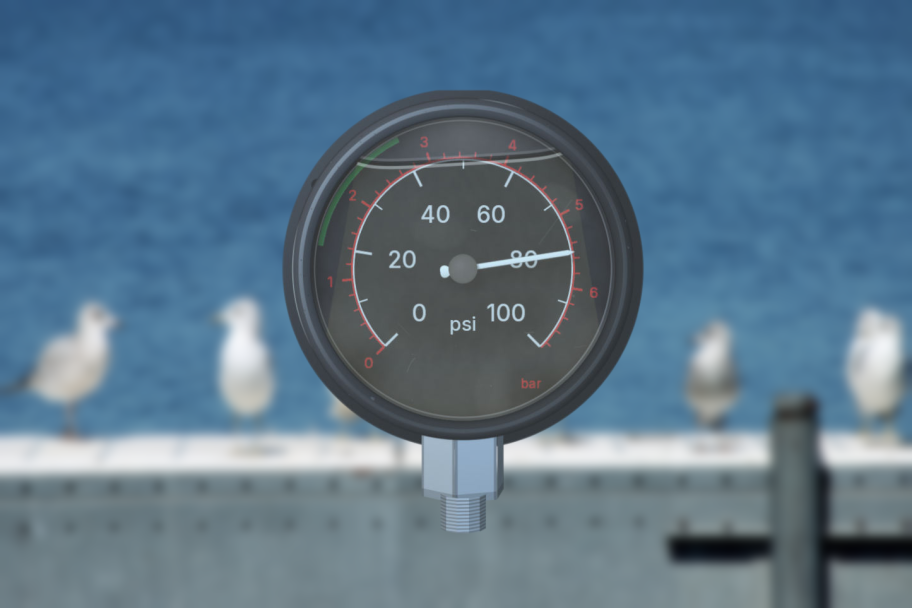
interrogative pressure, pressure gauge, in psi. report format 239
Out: 80
